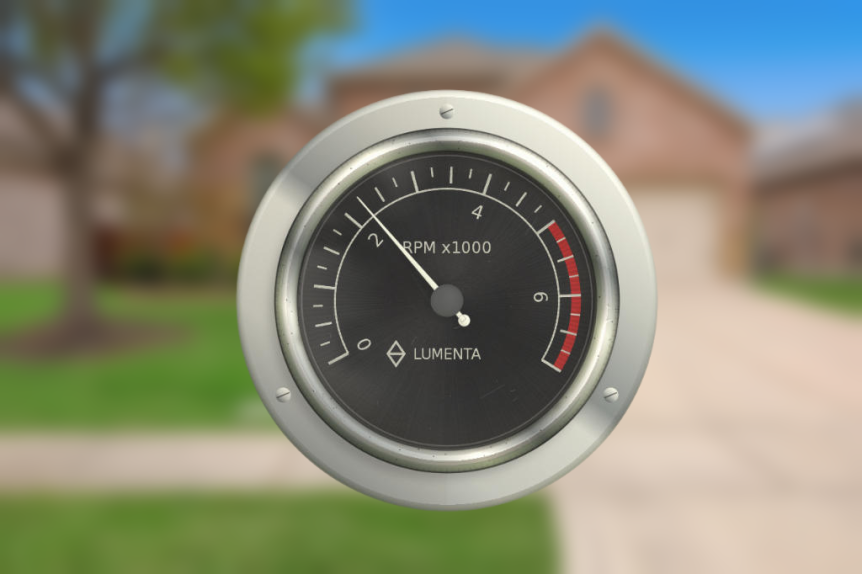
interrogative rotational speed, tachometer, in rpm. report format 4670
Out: 2250
